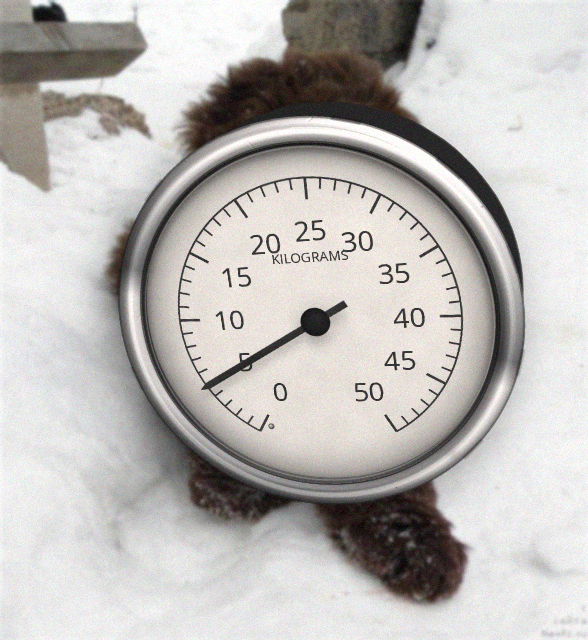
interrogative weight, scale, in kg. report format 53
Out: 5
